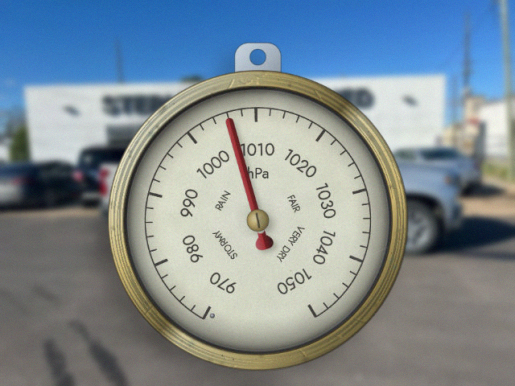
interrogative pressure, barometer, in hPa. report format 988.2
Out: 1006
